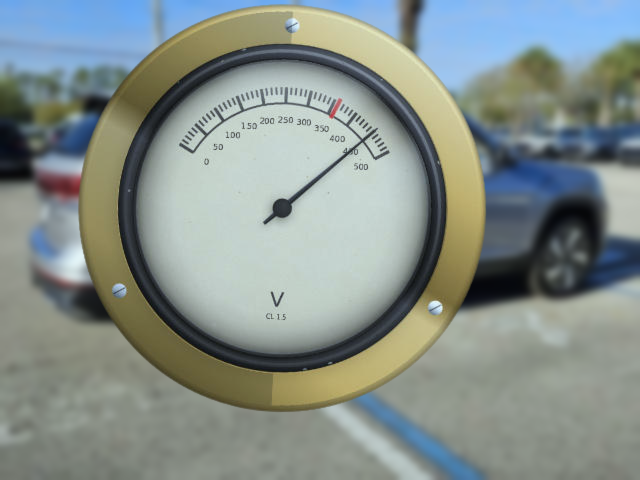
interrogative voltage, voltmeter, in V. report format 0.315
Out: 450
